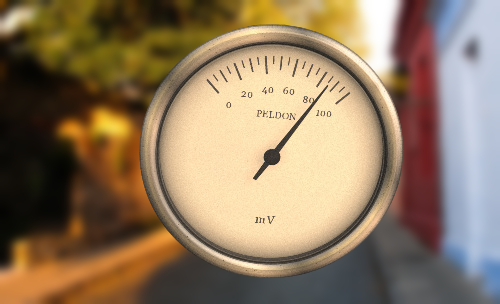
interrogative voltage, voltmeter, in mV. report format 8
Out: 85
